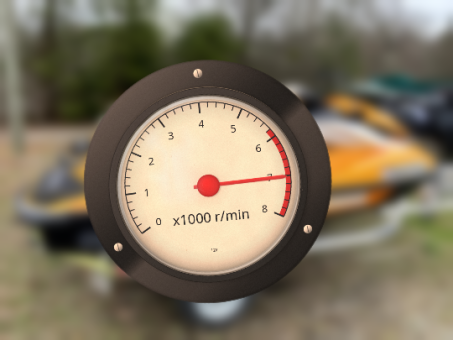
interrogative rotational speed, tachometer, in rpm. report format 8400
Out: 7000
